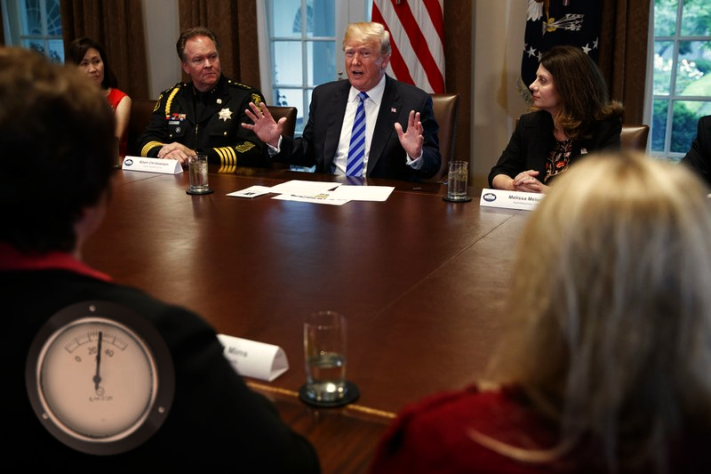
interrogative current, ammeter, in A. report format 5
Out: 30
